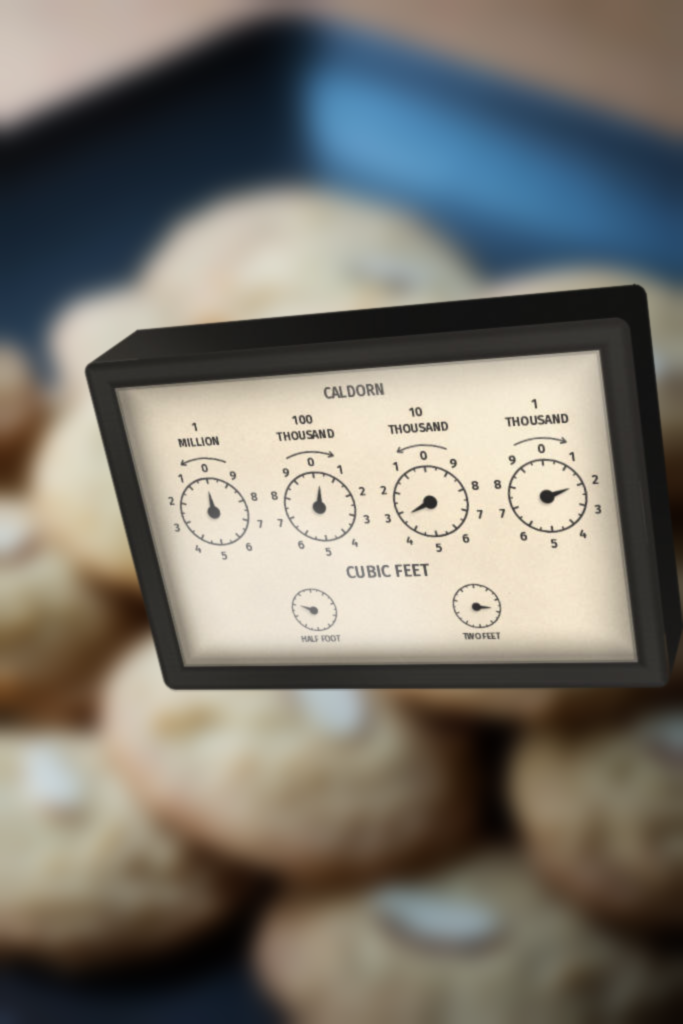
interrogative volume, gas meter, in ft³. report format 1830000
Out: 3200
